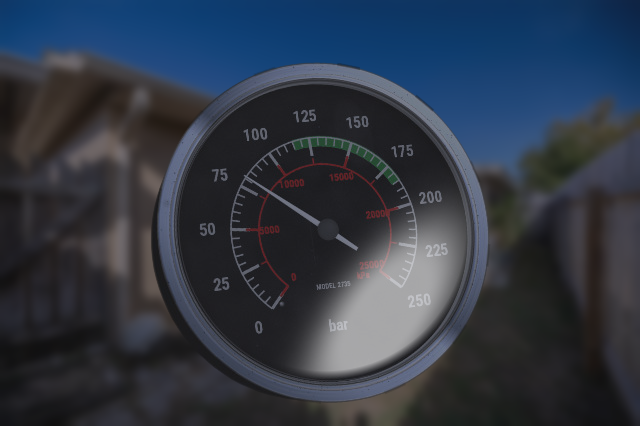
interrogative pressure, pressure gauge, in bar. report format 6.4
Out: 80
